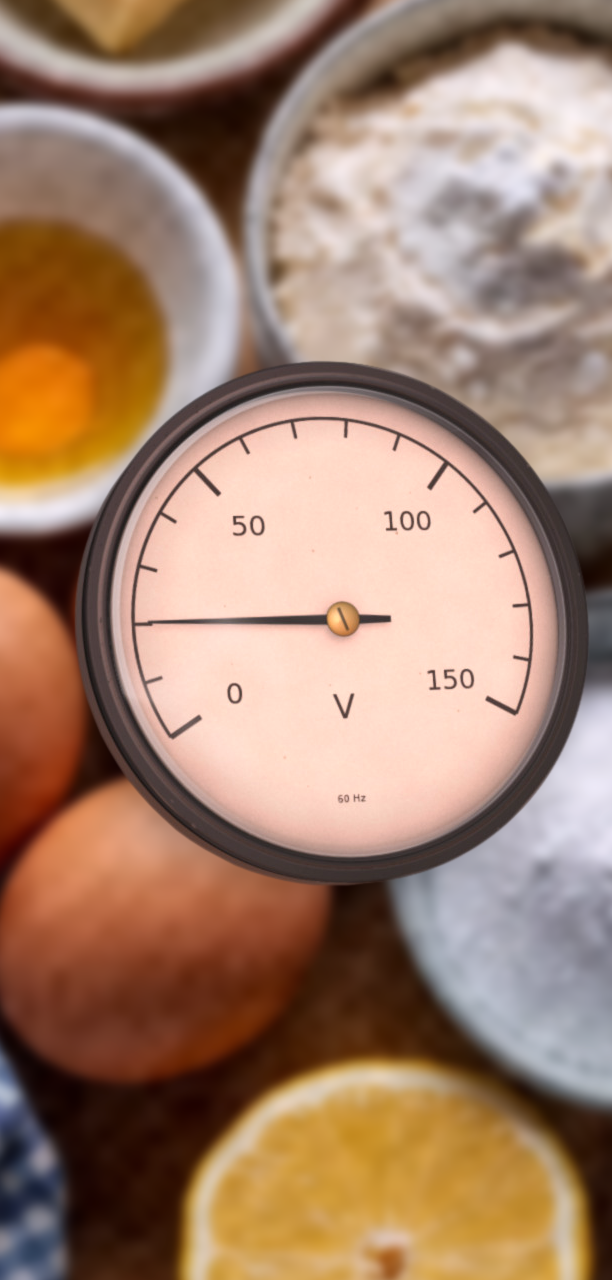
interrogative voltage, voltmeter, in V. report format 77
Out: 20
